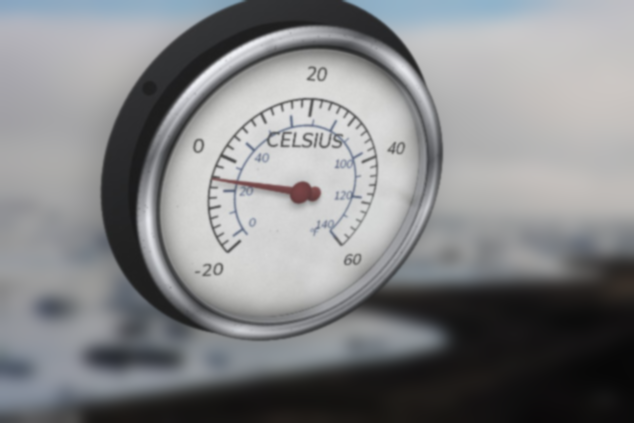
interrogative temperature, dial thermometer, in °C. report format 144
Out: -4
